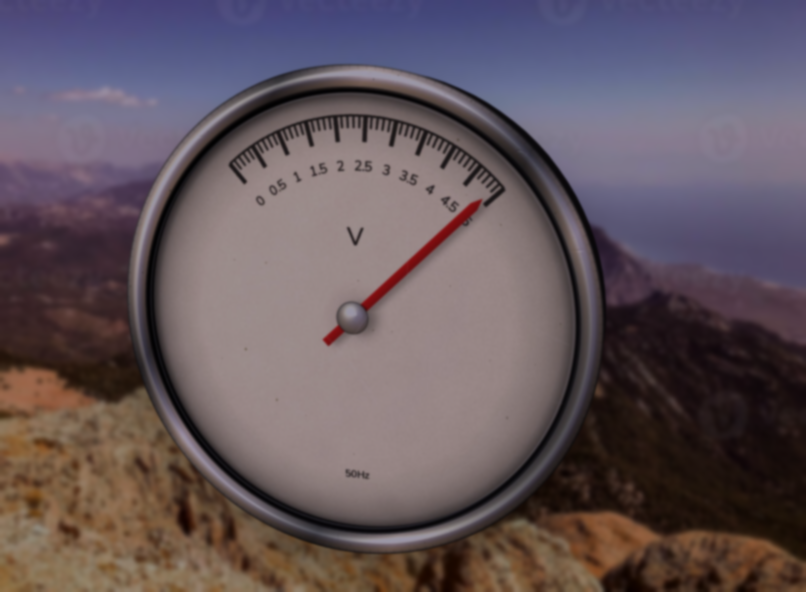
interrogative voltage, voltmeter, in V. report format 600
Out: 4.9
